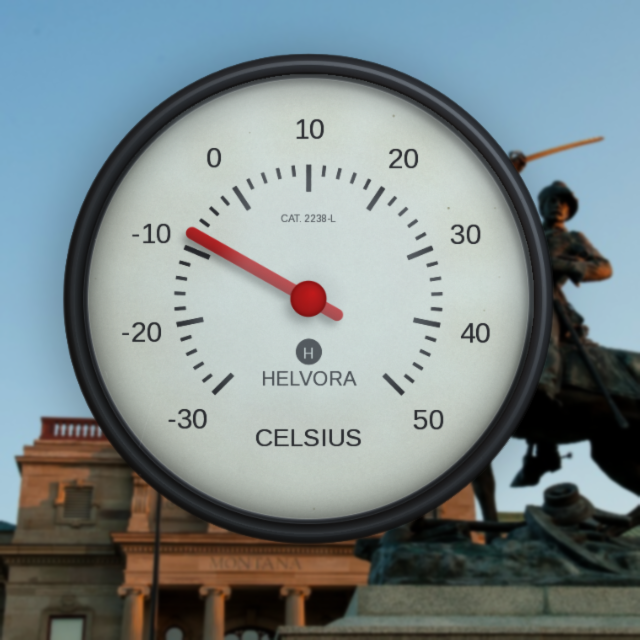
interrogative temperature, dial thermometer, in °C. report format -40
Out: -8
